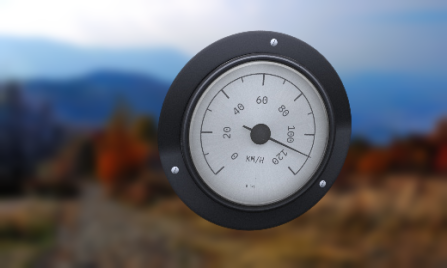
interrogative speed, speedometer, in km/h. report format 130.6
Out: 110
